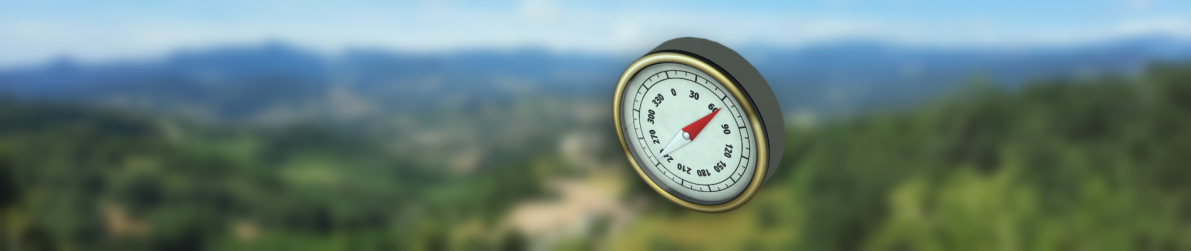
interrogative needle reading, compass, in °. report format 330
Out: 65
